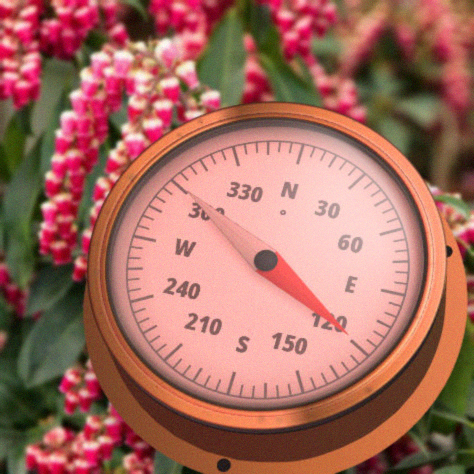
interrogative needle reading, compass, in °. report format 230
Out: 120
